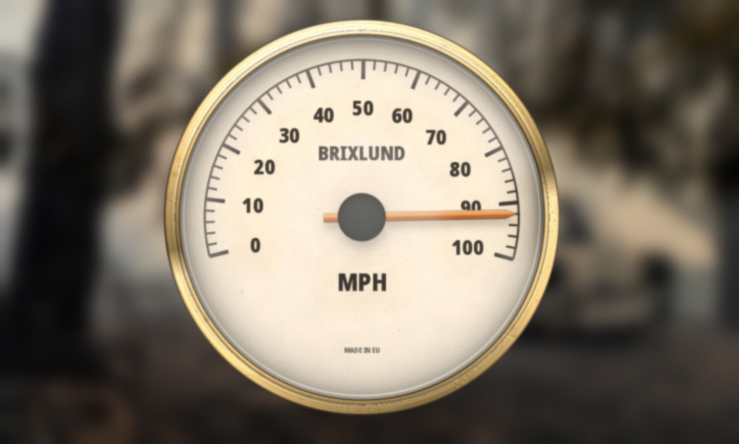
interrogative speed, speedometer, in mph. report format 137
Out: 92
